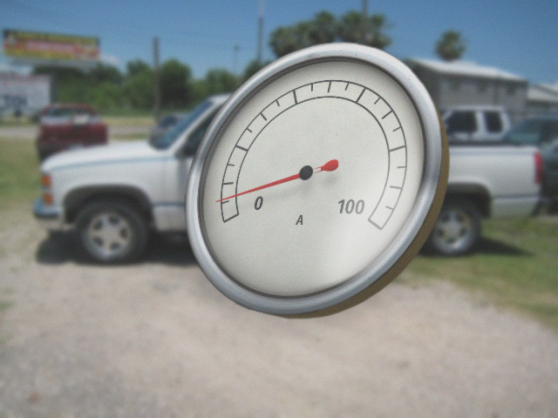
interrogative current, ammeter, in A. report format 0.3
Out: 5
